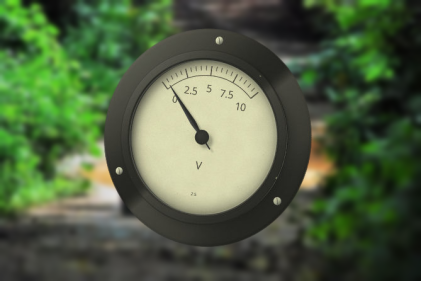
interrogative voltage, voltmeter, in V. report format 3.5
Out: 0.5
